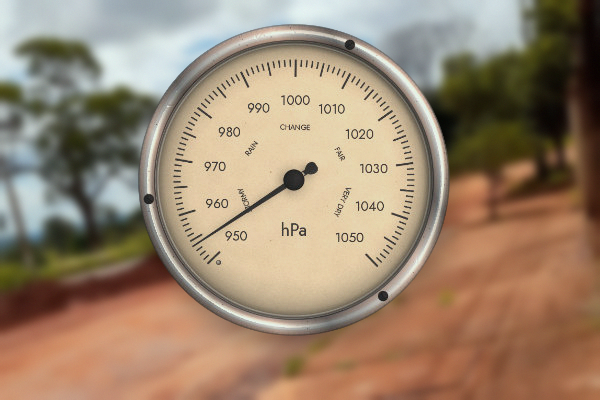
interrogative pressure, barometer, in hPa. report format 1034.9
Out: 954
